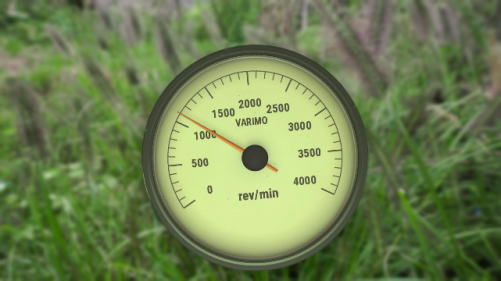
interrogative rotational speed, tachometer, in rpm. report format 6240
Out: 1100
